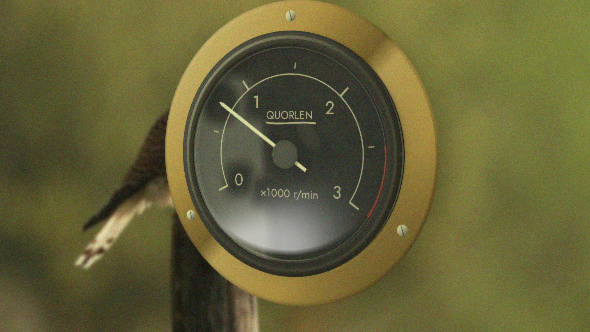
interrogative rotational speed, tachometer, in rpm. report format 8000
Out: 750
